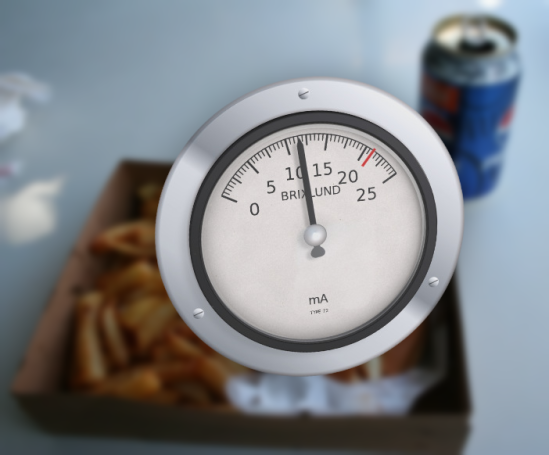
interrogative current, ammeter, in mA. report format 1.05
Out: 11.5
